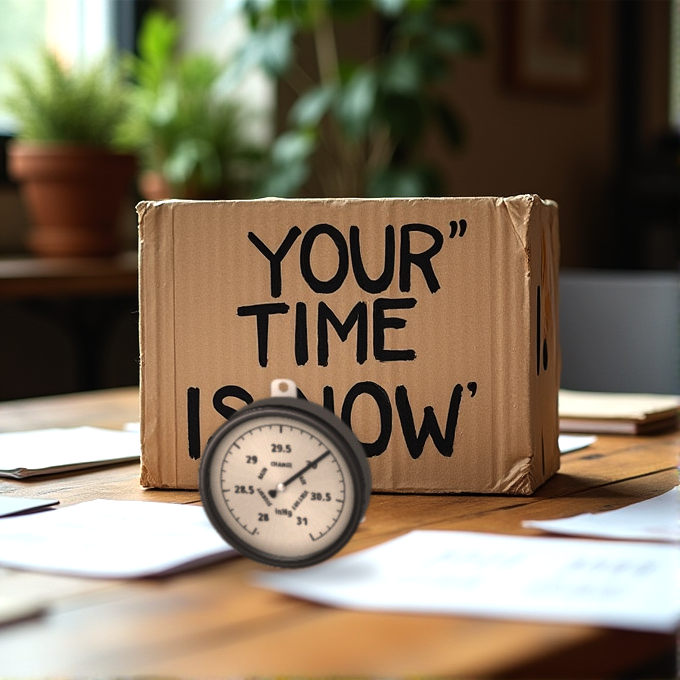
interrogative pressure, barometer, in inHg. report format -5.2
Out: 30
